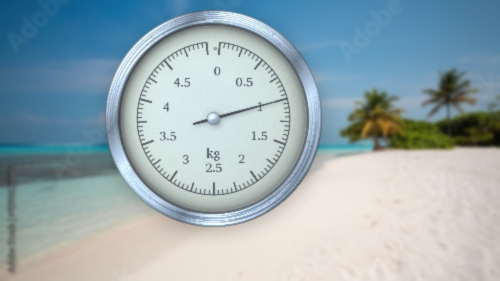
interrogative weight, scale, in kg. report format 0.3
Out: 1
